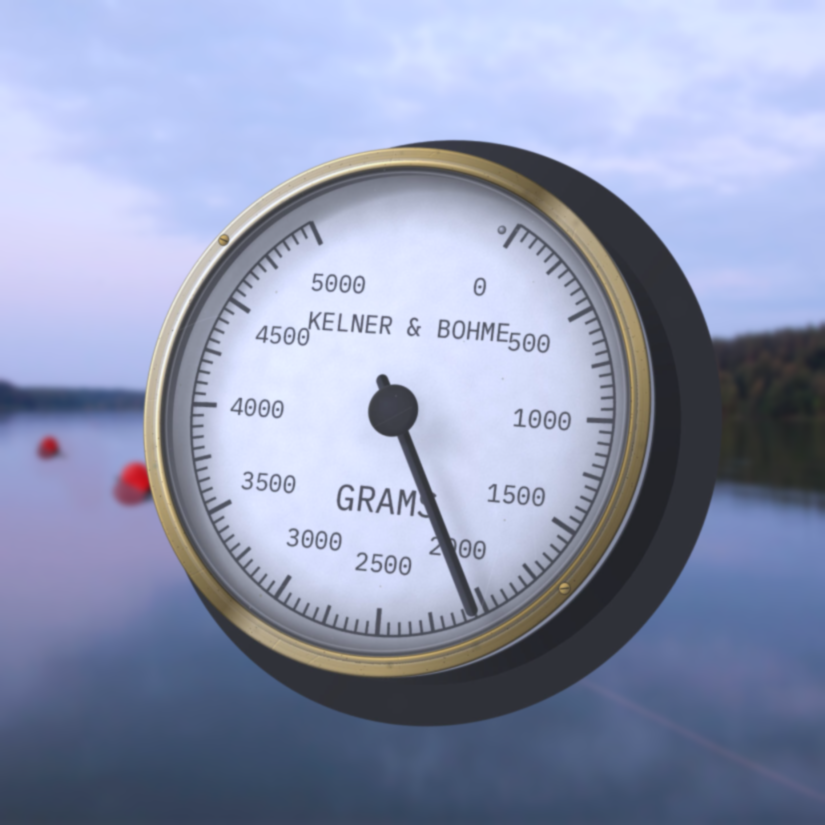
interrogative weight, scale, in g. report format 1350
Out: 2050
